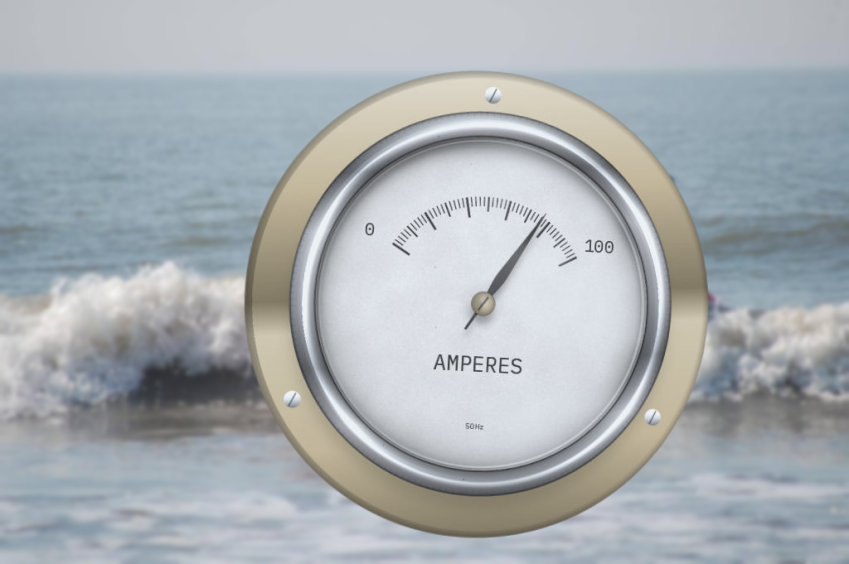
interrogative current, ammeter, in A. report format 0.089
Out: 76
